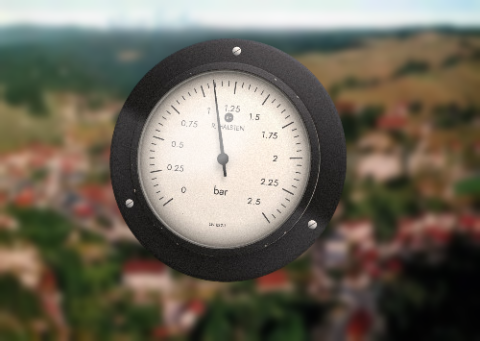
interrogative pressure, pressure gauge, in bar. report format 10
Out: 1.1
